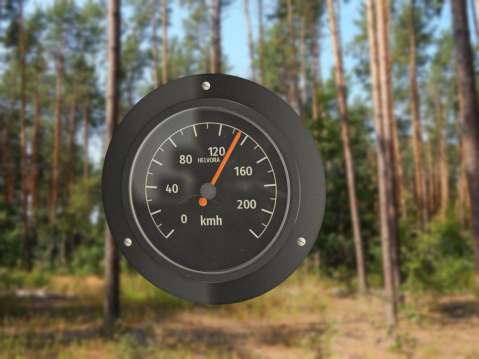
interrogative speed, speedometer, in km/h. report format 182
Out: 135
